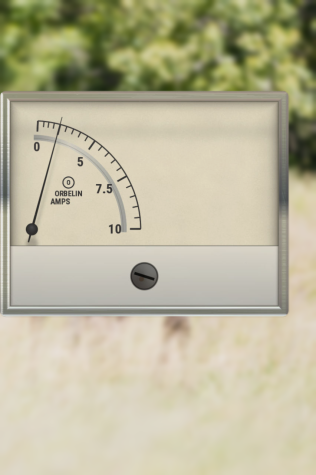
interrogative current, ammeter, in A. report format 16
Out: 2.5
